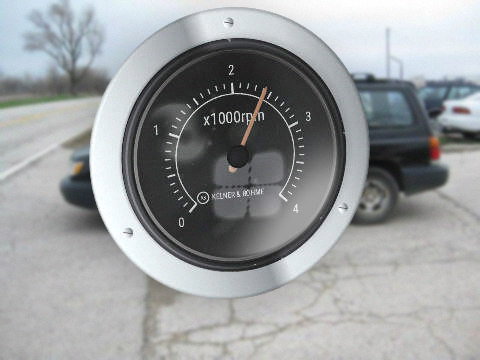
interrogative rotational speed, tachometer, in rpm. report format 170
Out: 2400
